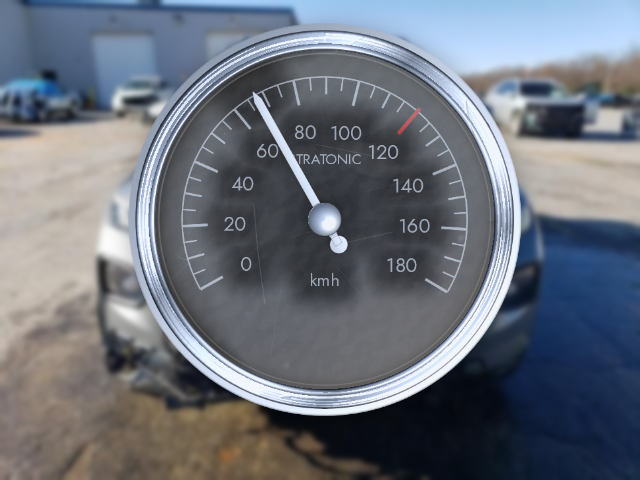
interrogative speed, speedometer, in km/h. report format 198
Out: 67.5
